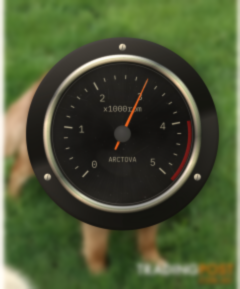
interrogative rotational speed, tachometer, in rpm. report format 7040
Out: 3000
